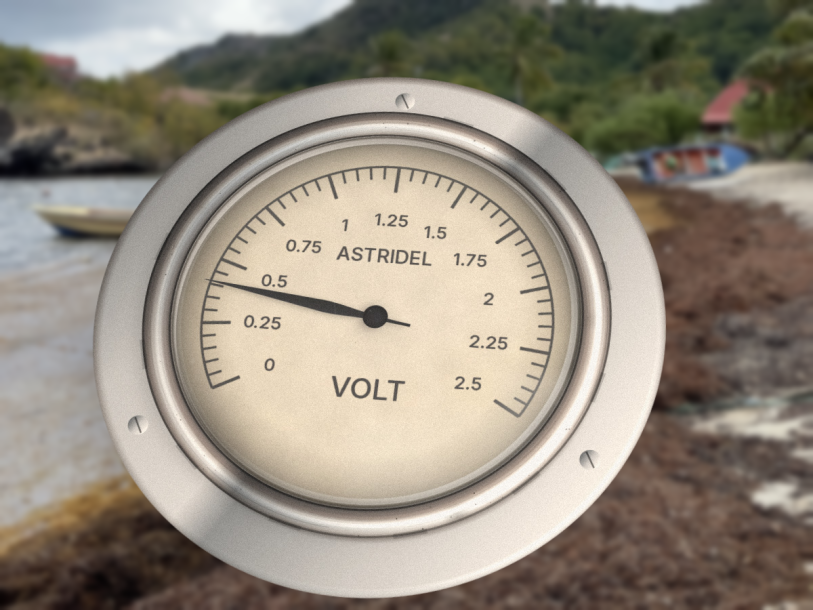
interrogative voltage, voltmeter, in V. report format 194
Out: 0.4
